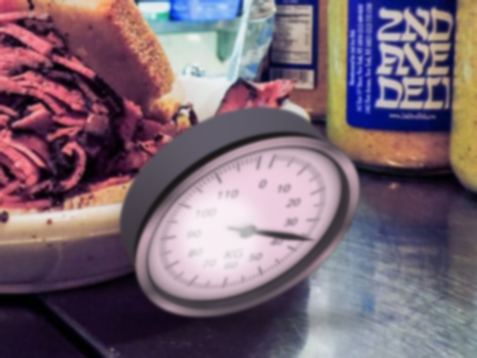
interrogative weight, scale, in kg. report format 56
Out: 35
